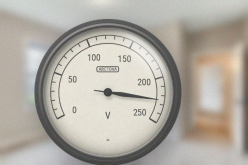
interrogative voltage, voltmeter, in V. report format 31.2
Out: 225
